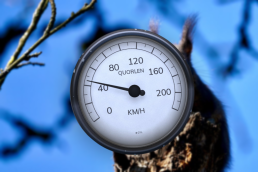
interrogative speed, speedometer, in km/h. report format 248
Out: 45
